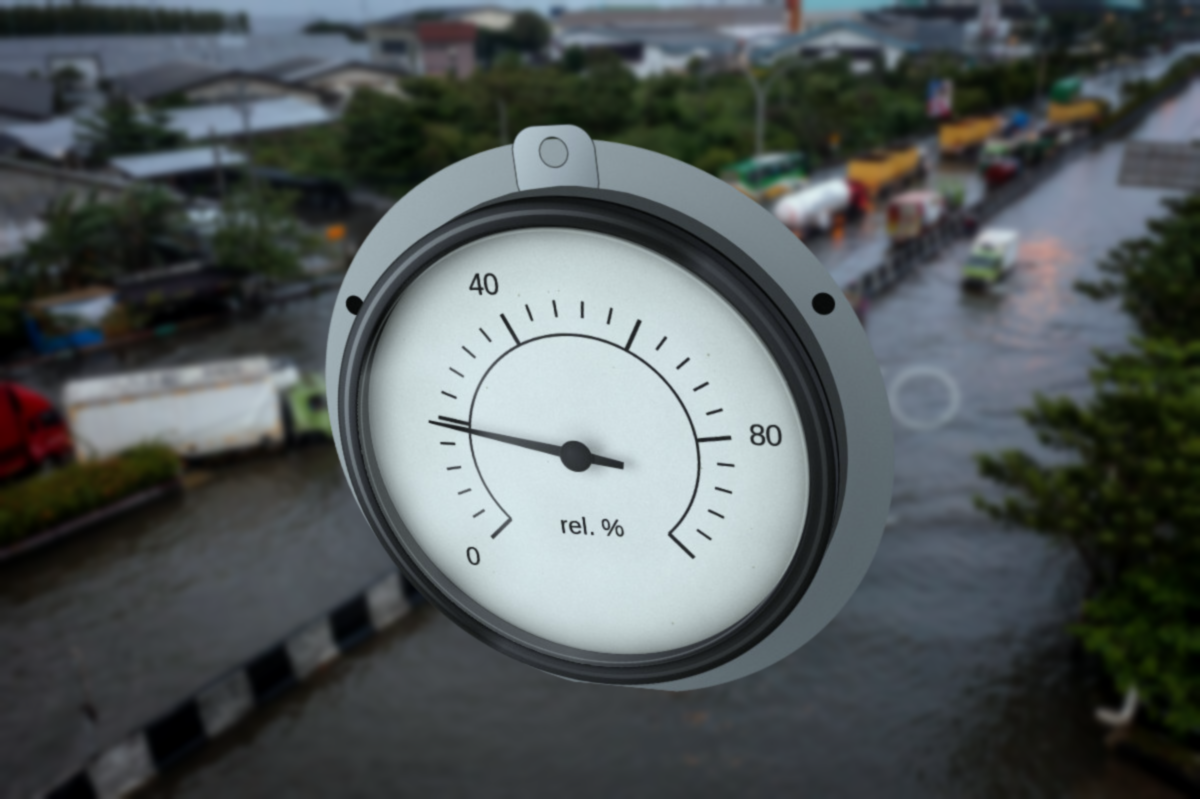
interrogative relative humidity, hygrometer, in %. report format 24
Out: 20
